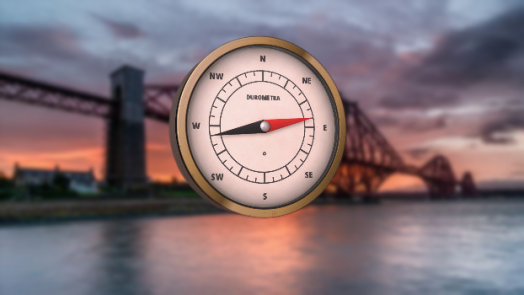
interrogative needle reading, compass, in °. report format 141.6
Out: 80
